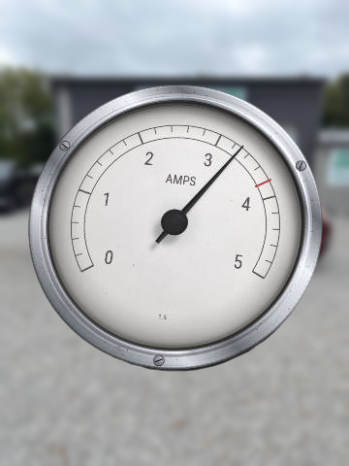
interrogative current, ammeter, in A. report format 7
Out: 3.3
